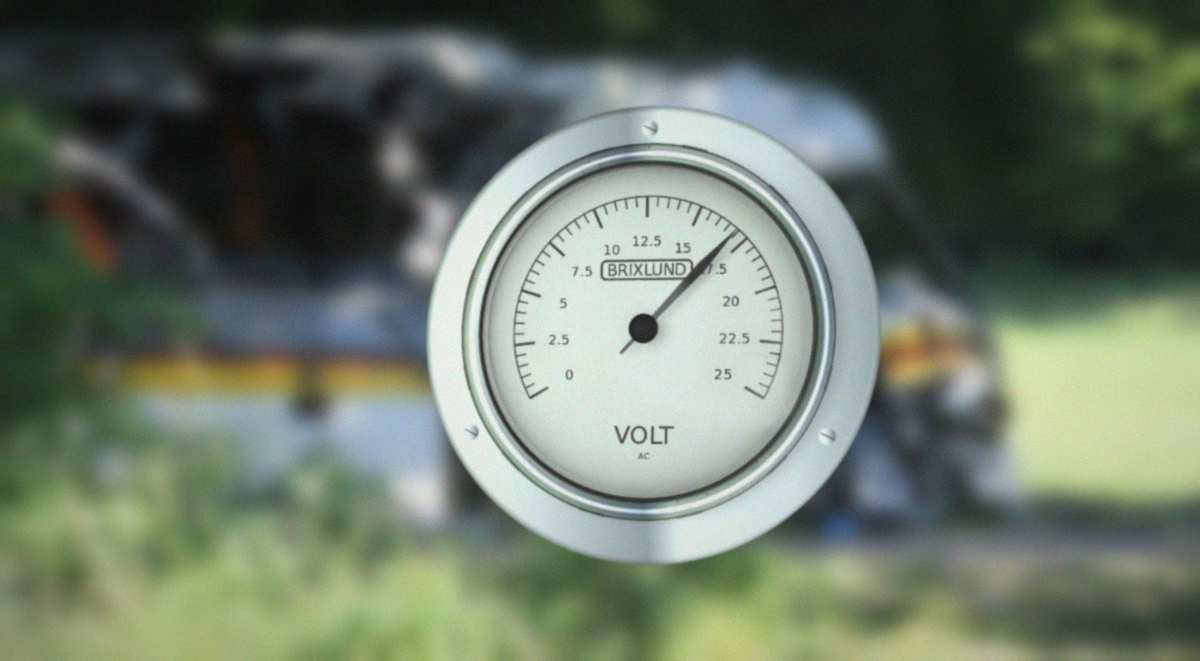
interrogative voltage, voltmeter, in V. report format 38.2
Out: 17
